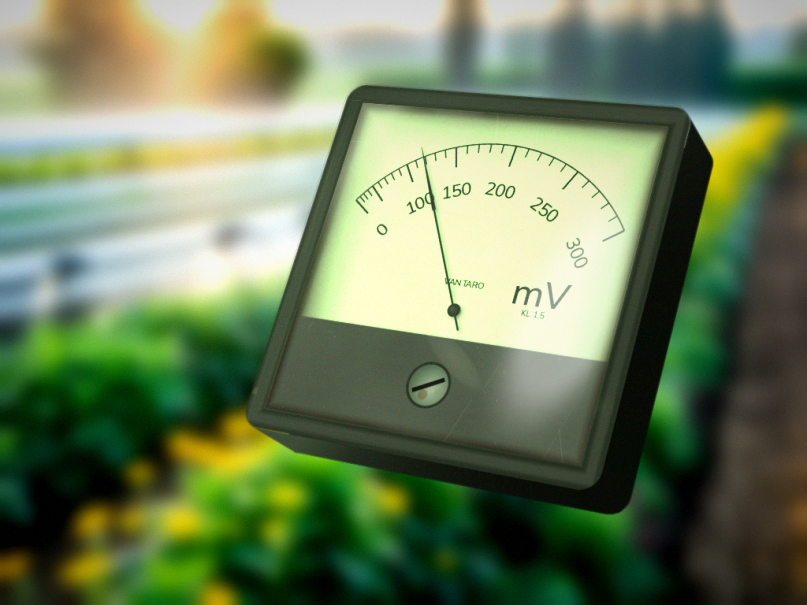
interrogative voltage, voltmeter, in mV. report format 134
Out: 120
